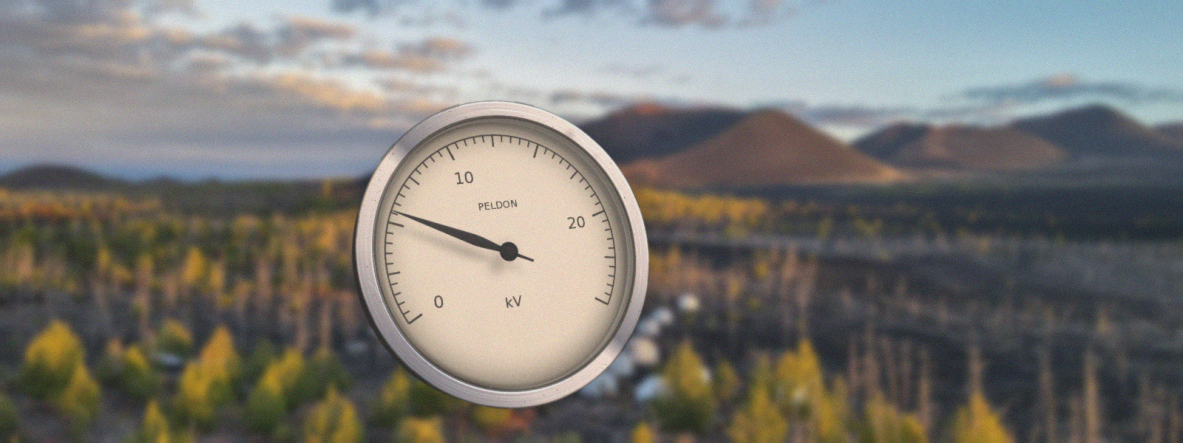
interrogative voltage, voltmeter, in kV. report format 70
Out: 5.5
